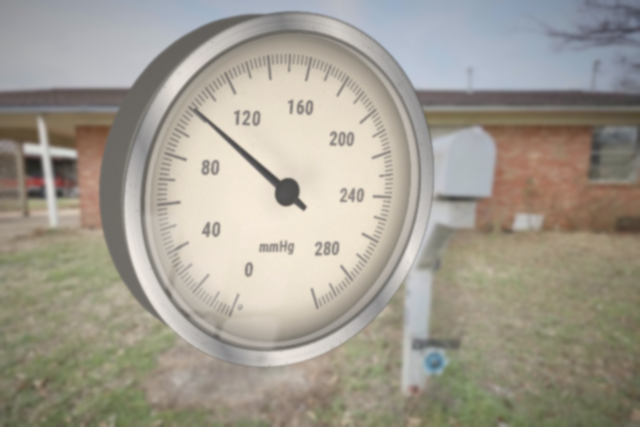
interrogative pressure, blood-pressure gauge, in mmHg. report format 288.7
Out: 100
